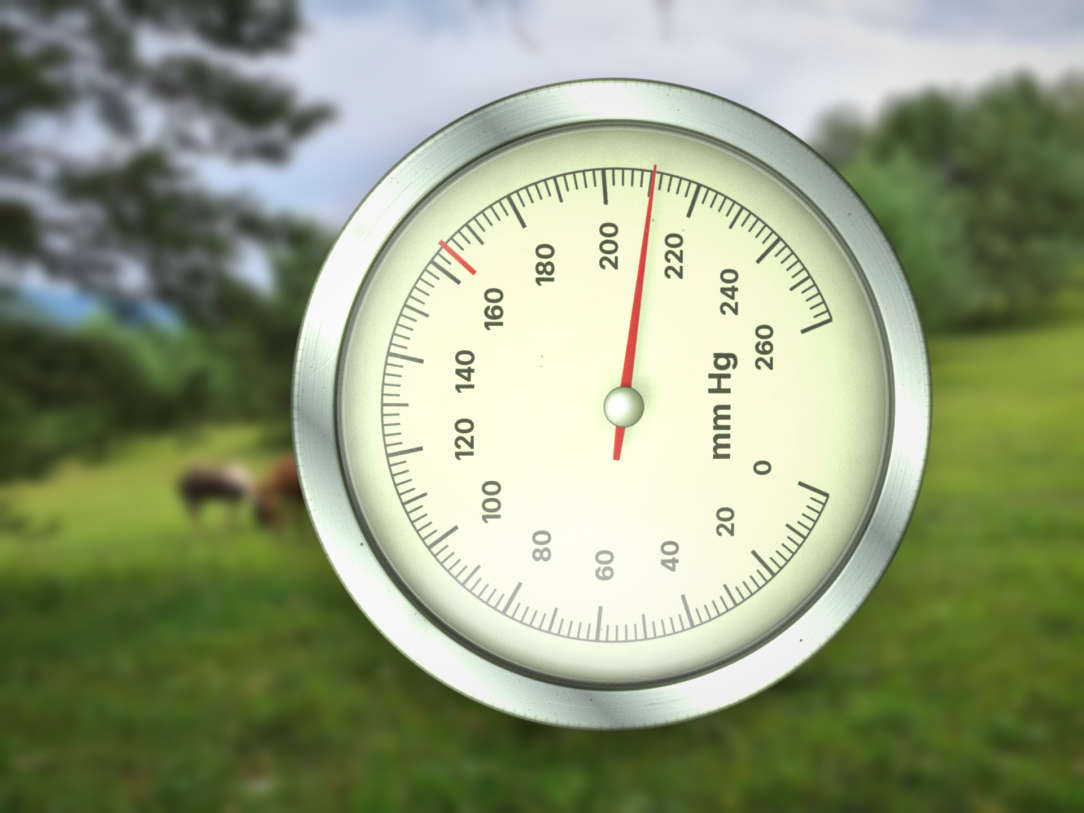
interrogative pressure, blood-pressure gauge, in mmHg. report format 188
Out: 210
